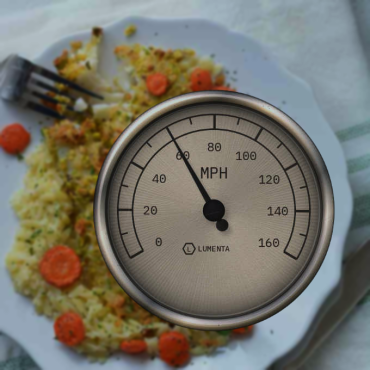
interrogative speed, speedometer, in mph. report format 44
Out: 60
